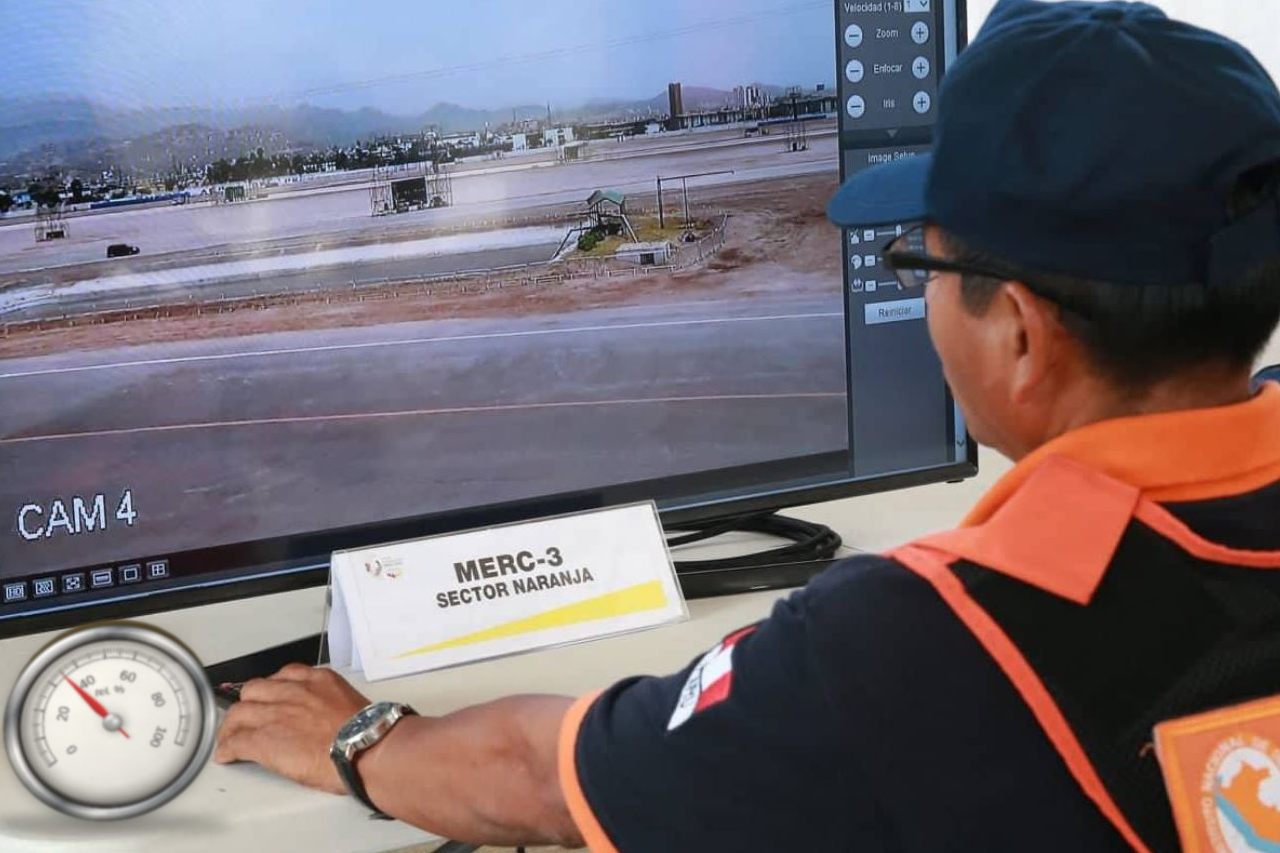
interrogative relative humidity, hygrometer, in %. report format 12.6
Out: 35
